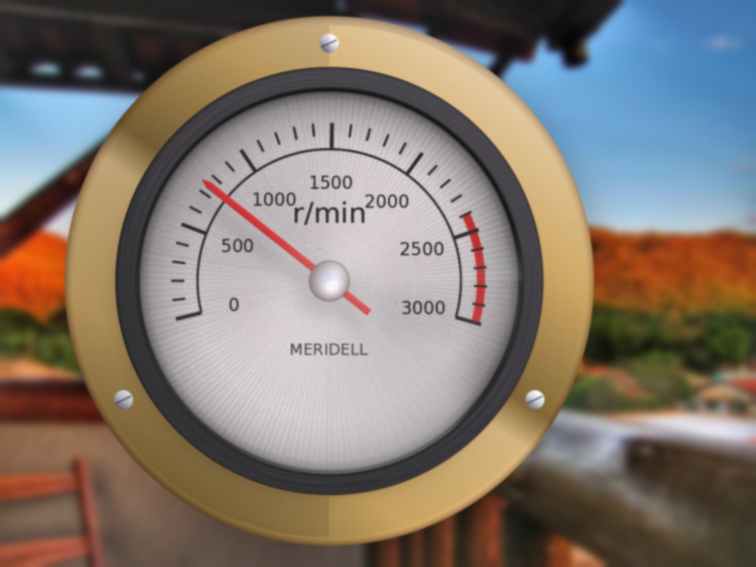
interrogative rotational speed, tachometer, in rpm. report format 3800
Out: 750
